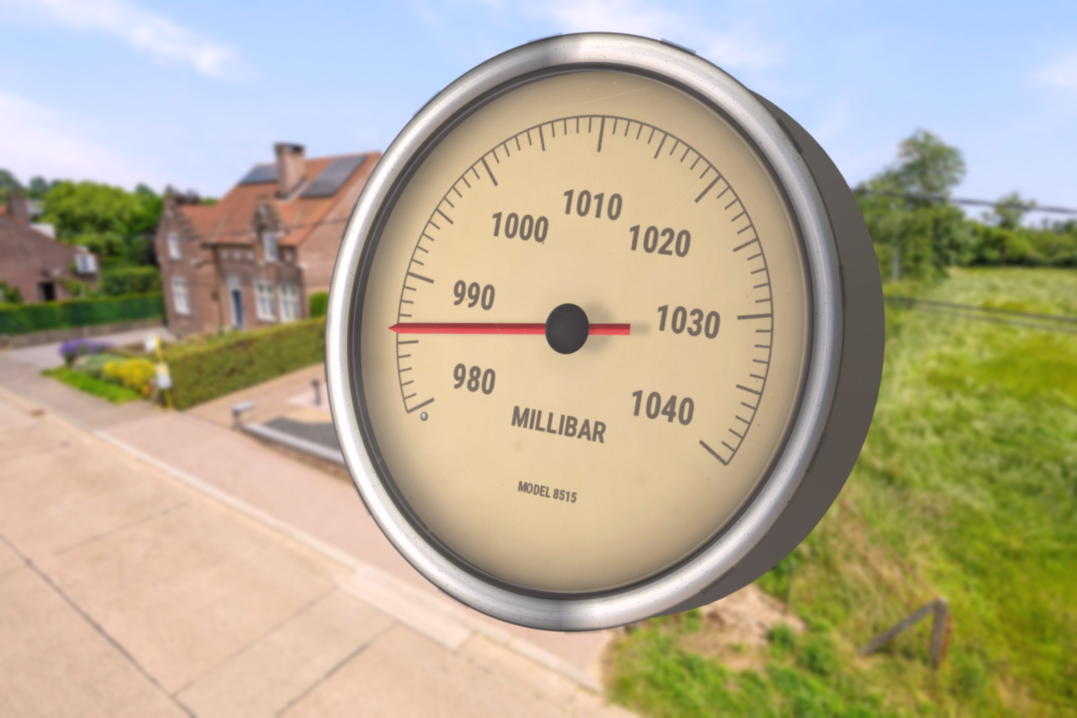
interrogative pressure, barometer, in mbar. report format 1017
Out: 986
